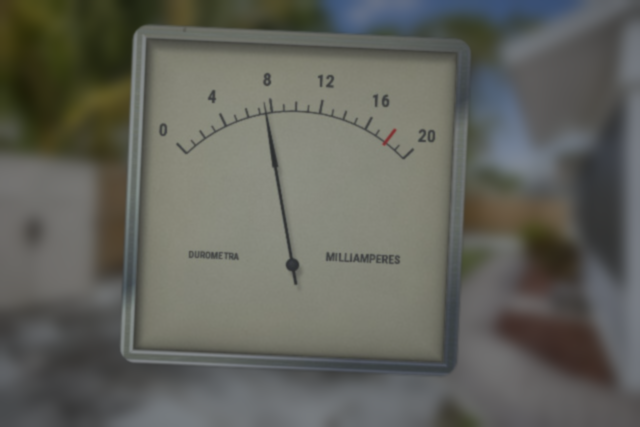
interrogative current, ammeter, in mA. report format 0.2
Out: 7.5
